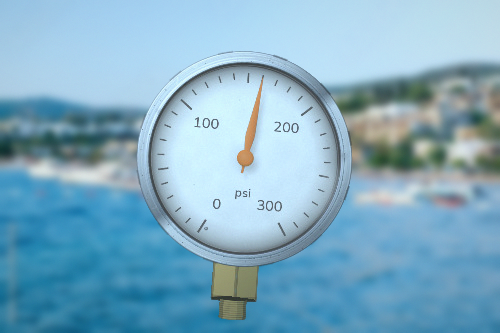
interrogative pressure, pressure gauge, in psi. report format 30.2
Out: 160
